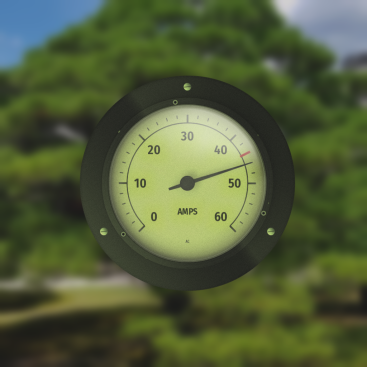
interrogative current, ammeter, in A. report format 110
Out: 46
